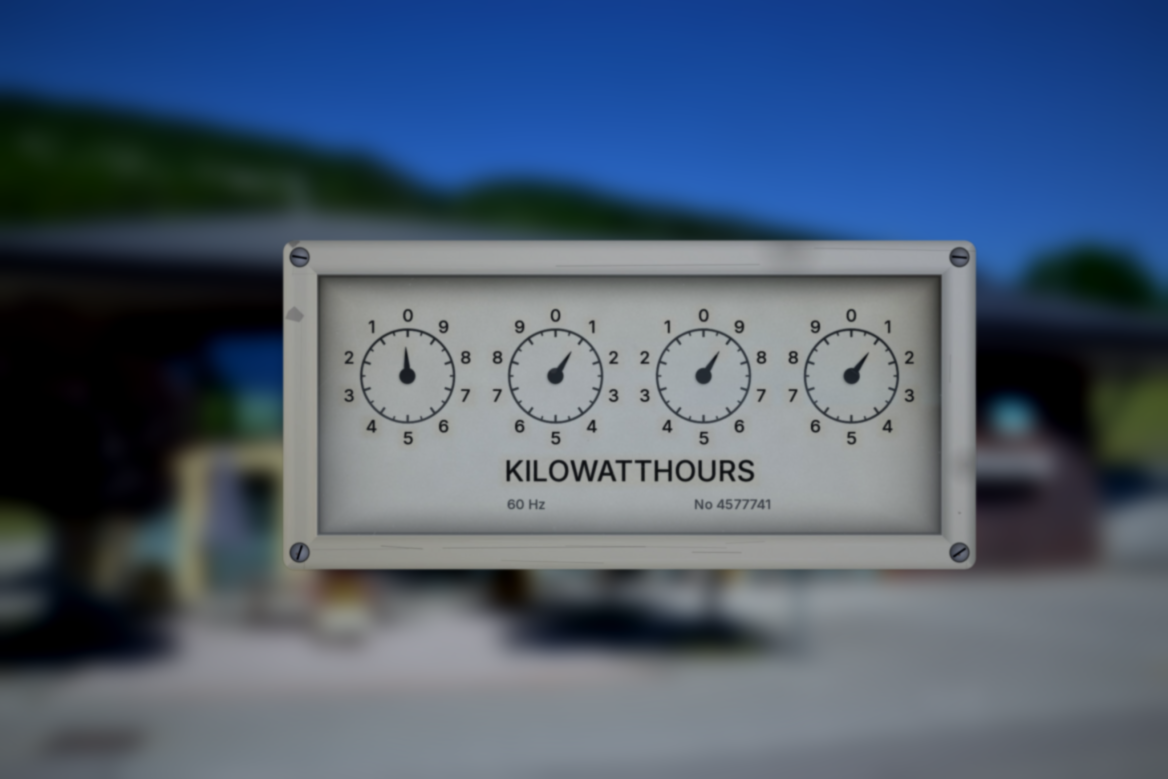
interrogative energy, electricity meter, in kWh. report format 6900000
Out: 91
